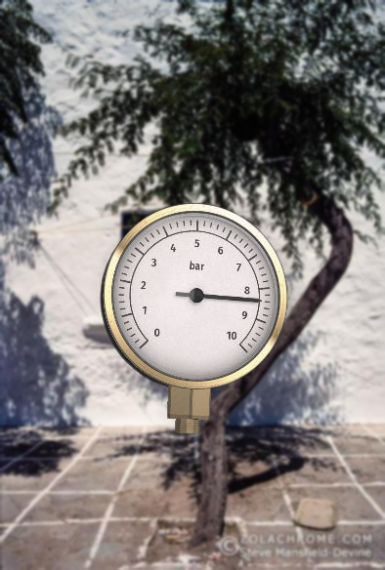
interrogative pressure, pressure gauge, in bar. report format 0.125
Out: 8.4
